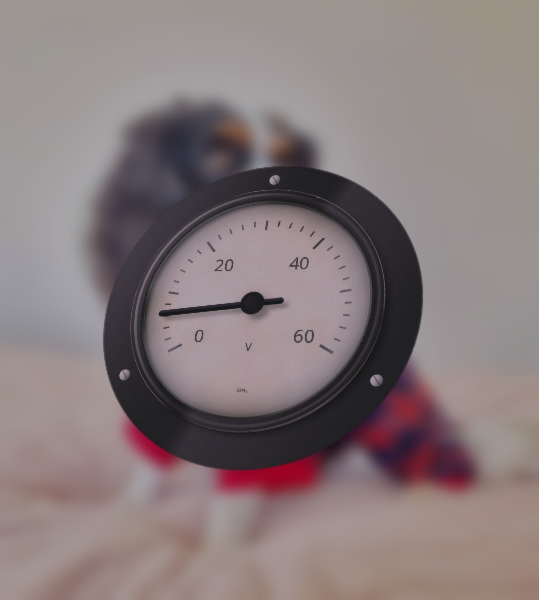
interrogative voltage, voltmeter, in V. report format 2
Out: 6
